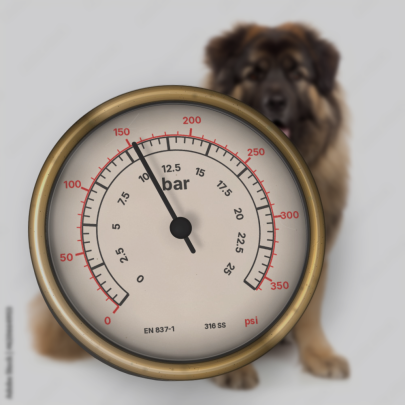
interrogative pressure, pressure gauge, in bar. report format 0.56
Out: 10.5
